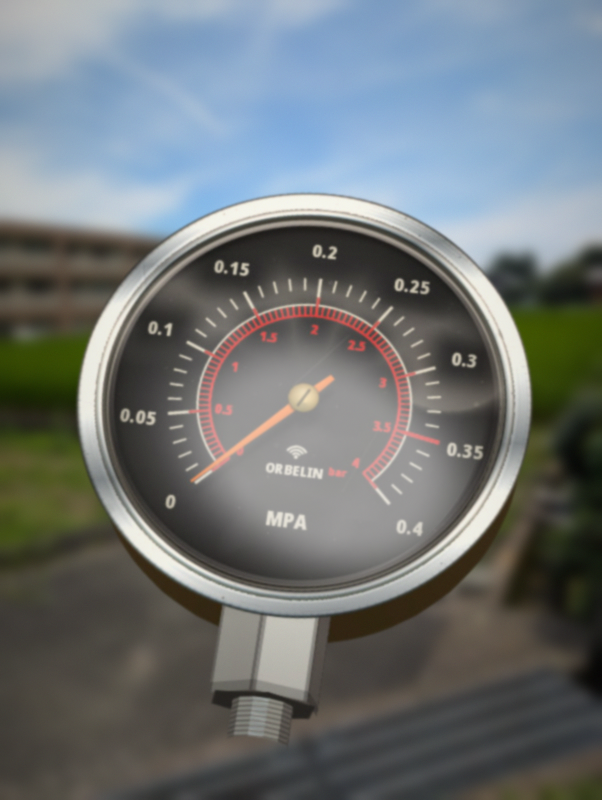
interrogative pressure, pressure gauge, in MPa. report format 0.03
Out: 0
